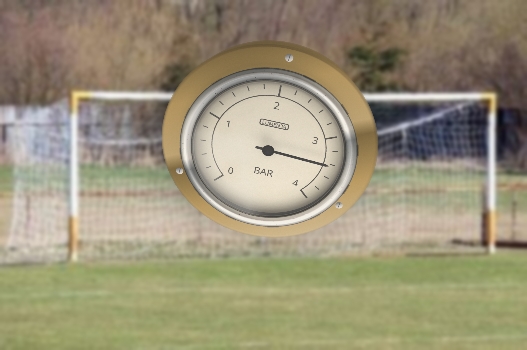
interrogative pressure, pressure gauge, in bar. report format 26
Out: 3.4
